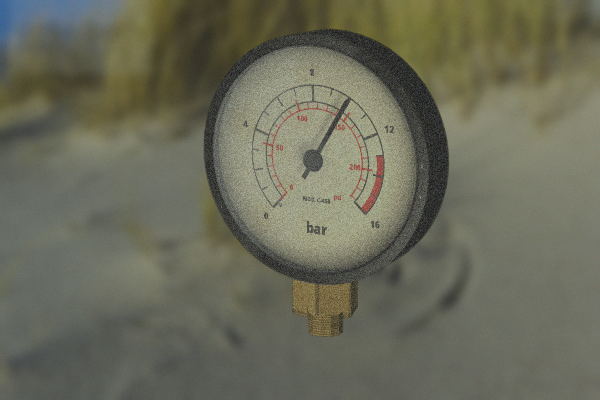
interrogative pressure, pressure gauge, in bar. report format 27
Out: 10
